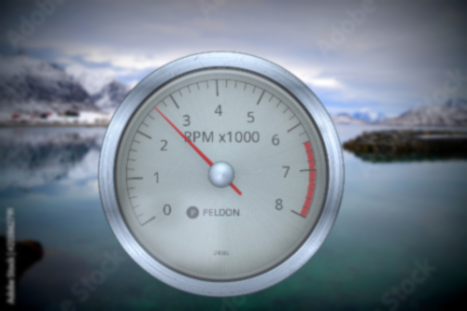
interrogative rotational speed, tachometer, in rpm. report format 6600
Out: 2600
